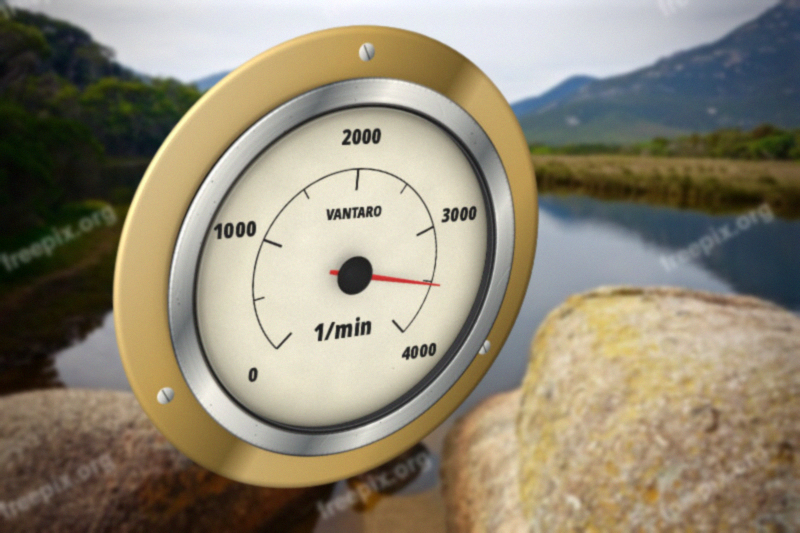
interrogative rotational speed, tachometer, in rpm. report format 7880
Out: 3500
